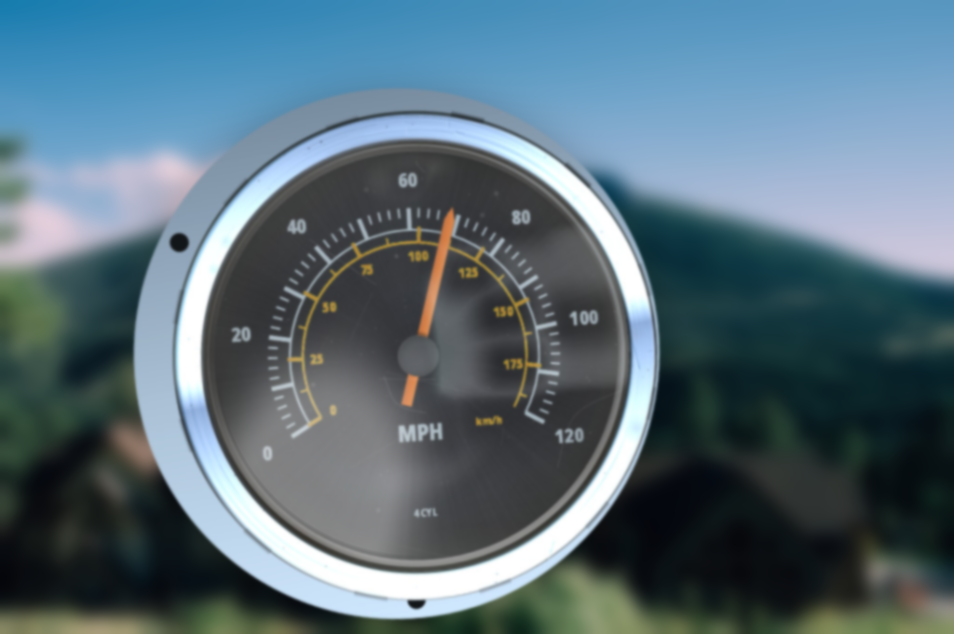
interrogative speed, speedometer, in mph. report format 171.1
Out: 68
